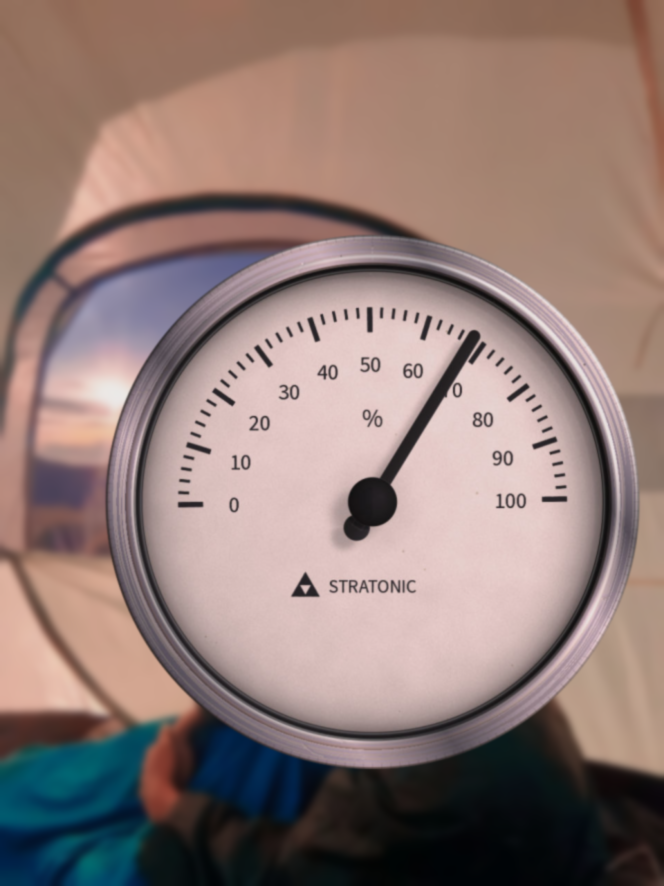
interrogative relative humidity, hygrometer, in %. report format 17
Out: 68
